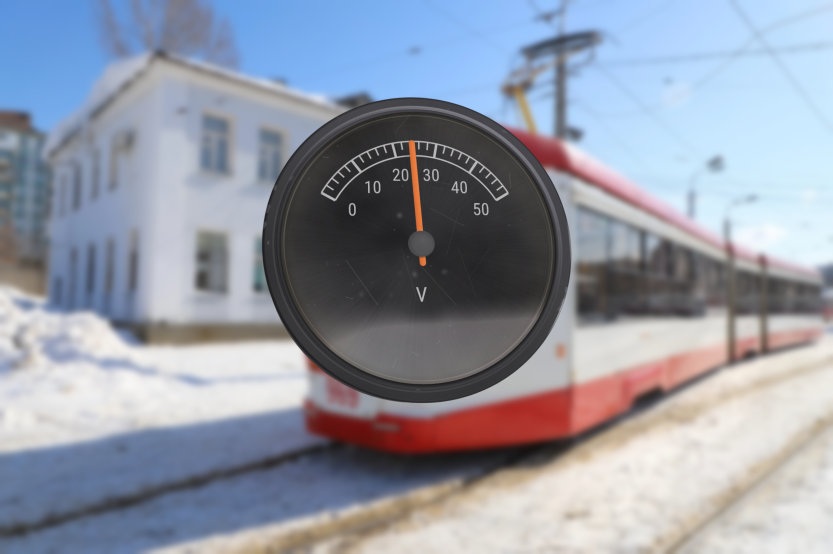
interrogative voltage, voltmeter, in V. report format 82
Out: 24
